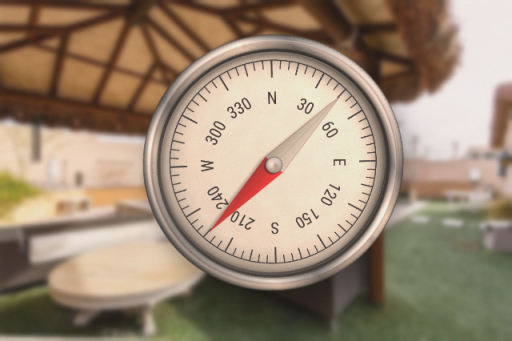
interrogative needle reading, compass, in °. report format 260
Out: 225
